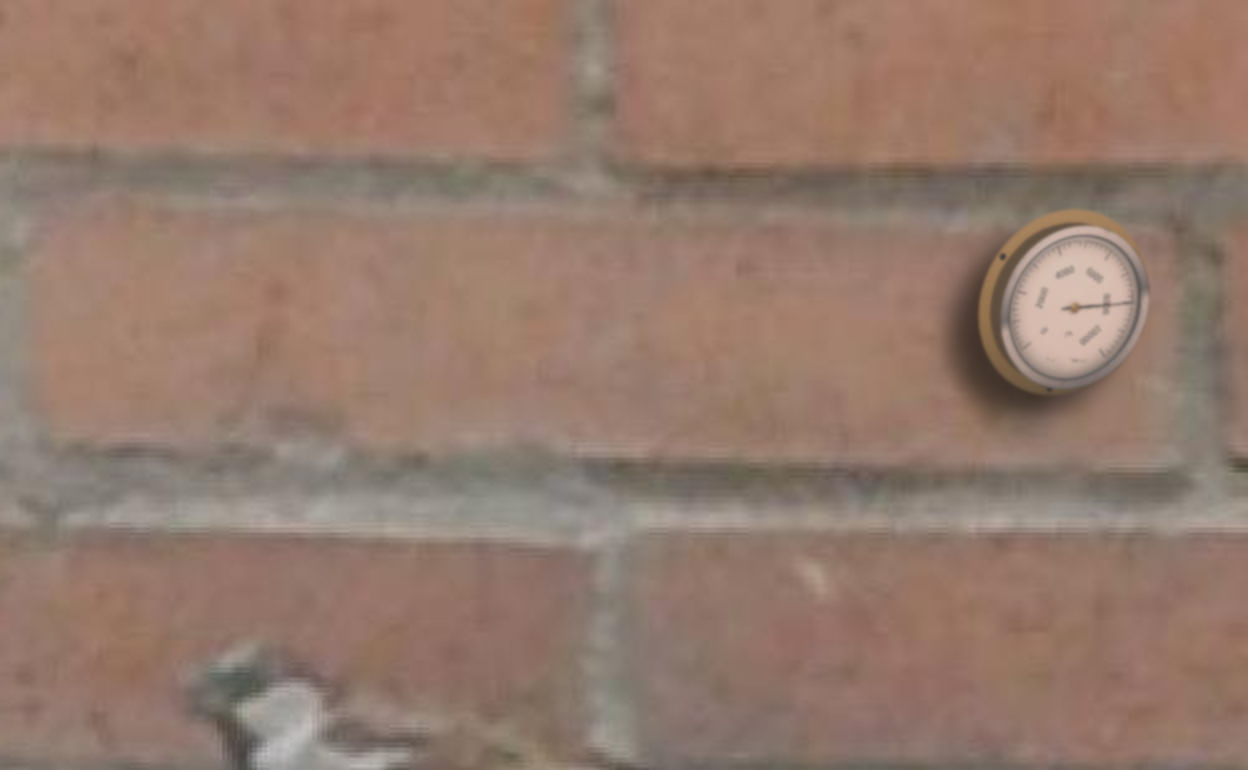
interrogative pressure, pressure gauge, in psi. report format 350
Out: 8000
